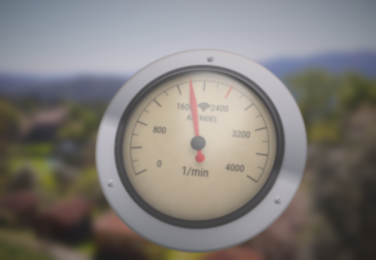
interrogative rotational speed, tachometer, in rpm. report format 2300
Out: 1800
